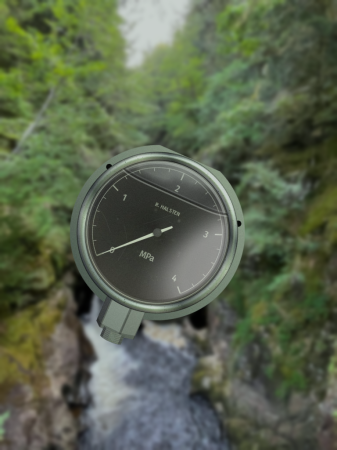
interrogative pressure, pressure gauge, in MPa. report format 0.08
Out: 0
